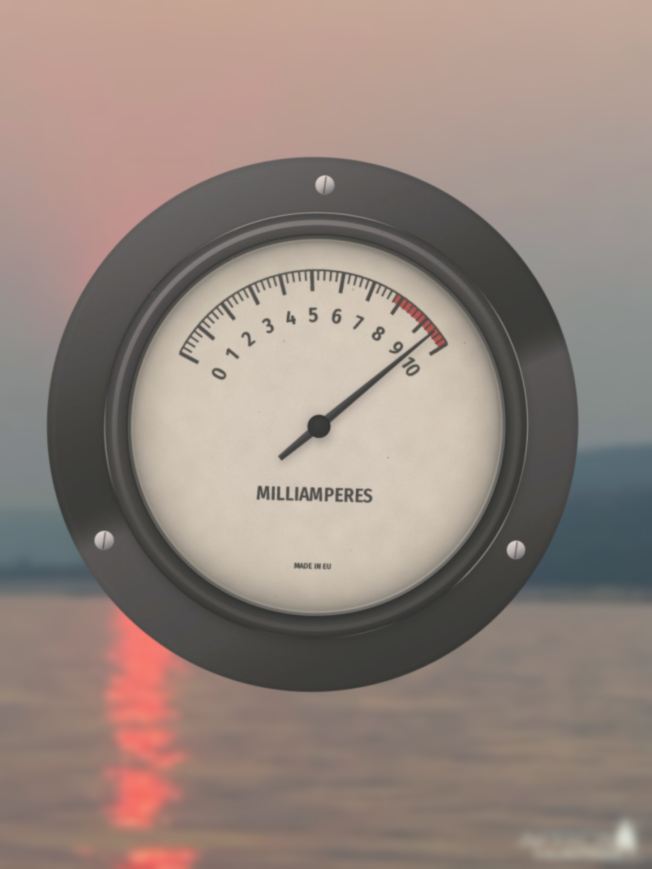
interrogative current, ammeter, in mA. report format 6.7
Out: 9.4
